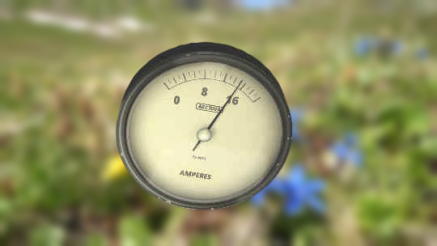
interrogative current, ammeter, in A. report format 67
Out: 15
